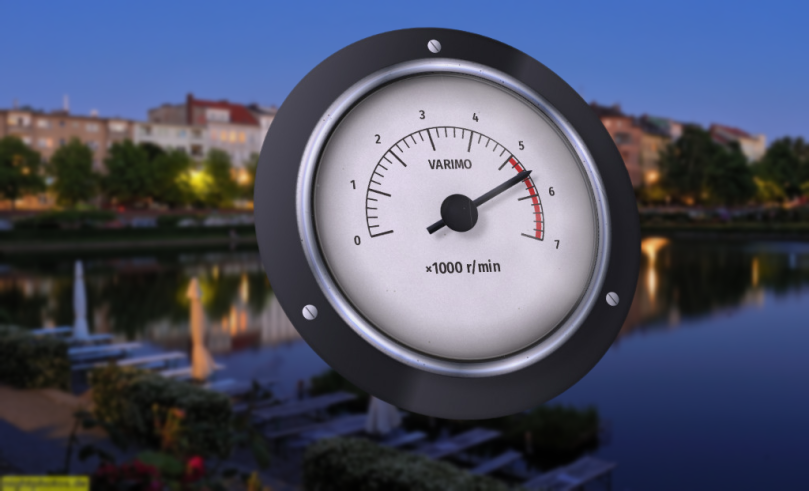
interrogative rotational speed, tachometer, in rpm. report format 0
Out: 5500
